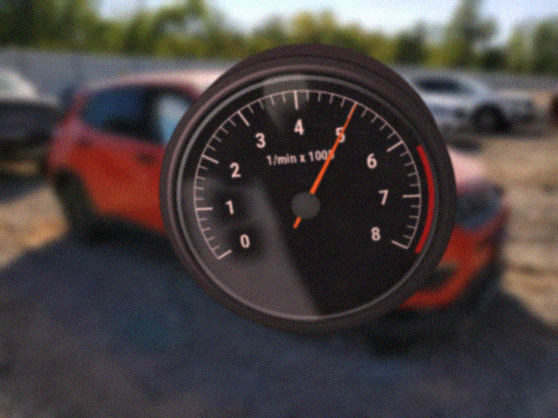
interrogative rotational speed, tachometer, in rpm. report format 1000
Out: 5000
